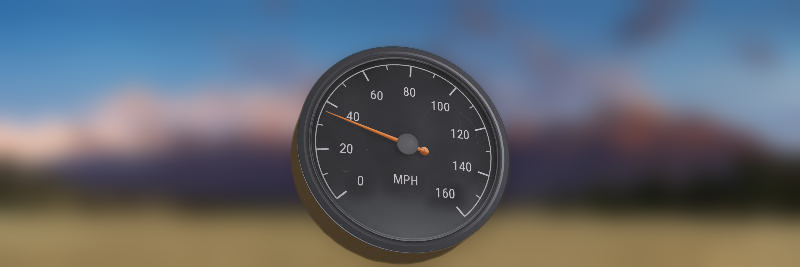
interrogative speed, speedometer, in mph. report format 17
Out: 35
